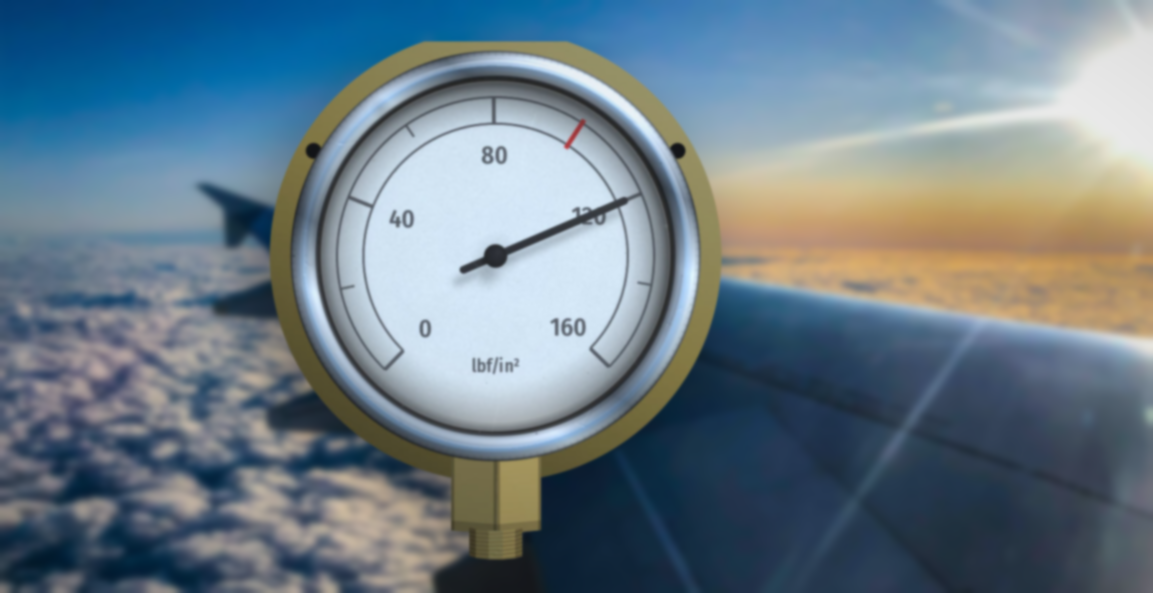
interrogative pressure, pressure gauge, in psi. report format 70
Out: 120
